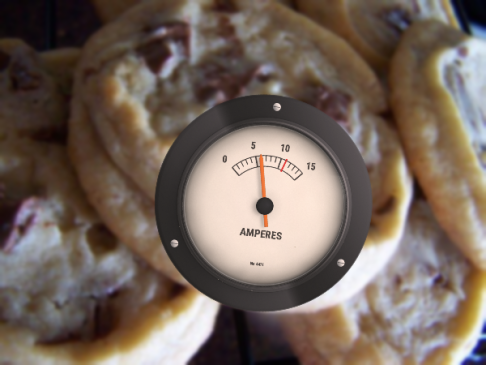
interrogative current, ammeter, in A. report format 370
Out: 6
